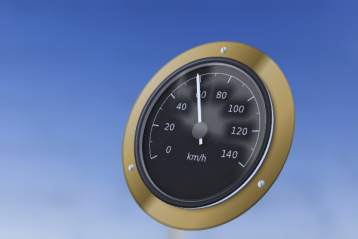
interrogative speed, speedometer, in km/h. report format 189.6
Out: 60
